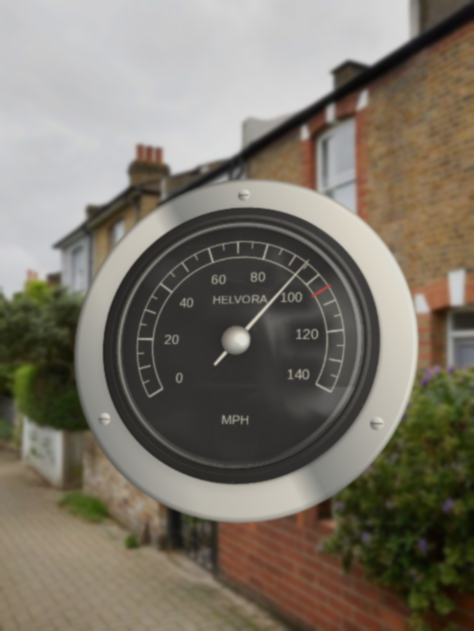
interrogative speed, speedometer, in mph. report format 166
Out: 95
